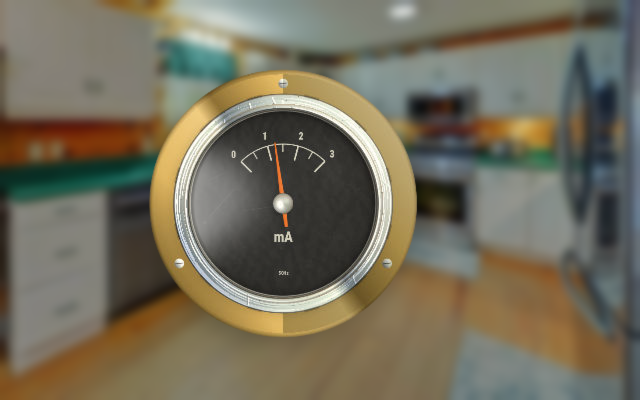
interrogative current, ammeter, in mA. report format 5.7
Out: 1.25
